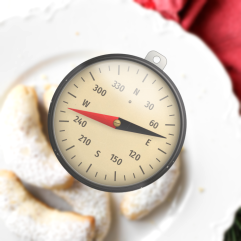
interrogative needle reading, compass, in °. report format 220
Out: 255
